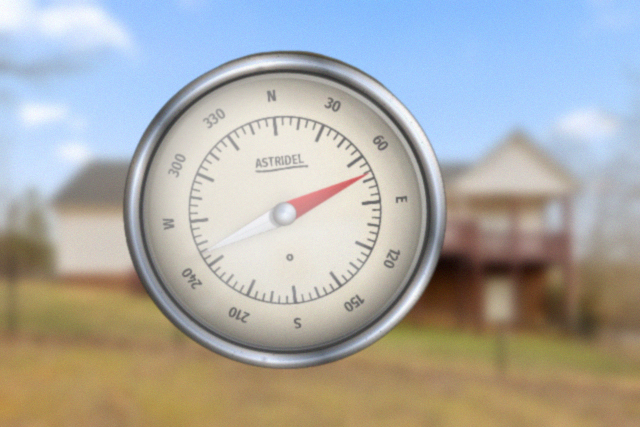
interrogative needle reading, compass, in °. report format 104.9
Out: 70
